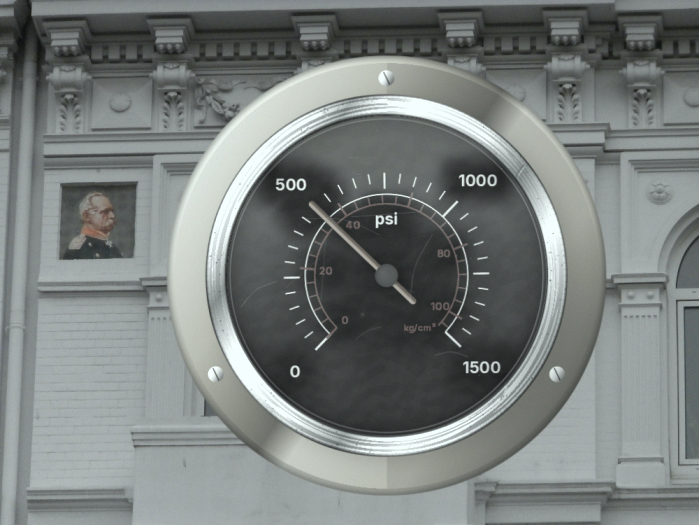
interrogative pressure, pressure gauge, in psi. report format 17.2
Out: 500
